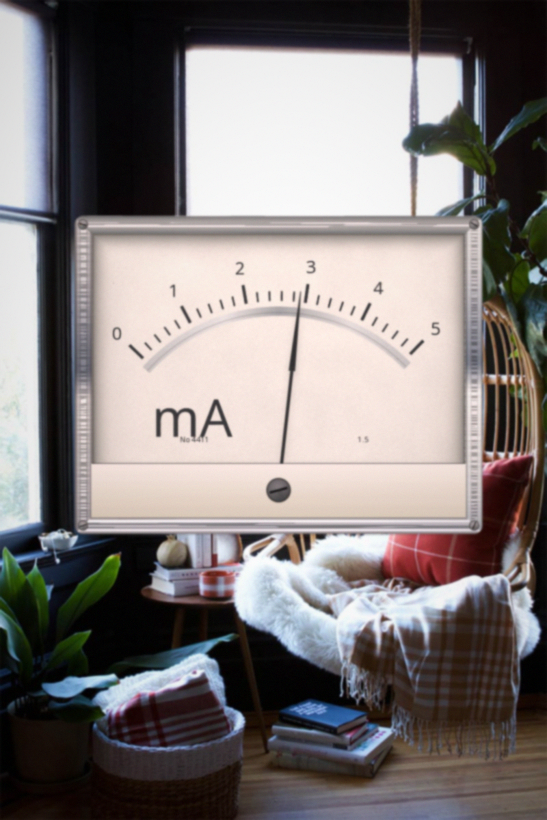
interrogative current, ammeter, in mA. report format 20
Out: 2.9
